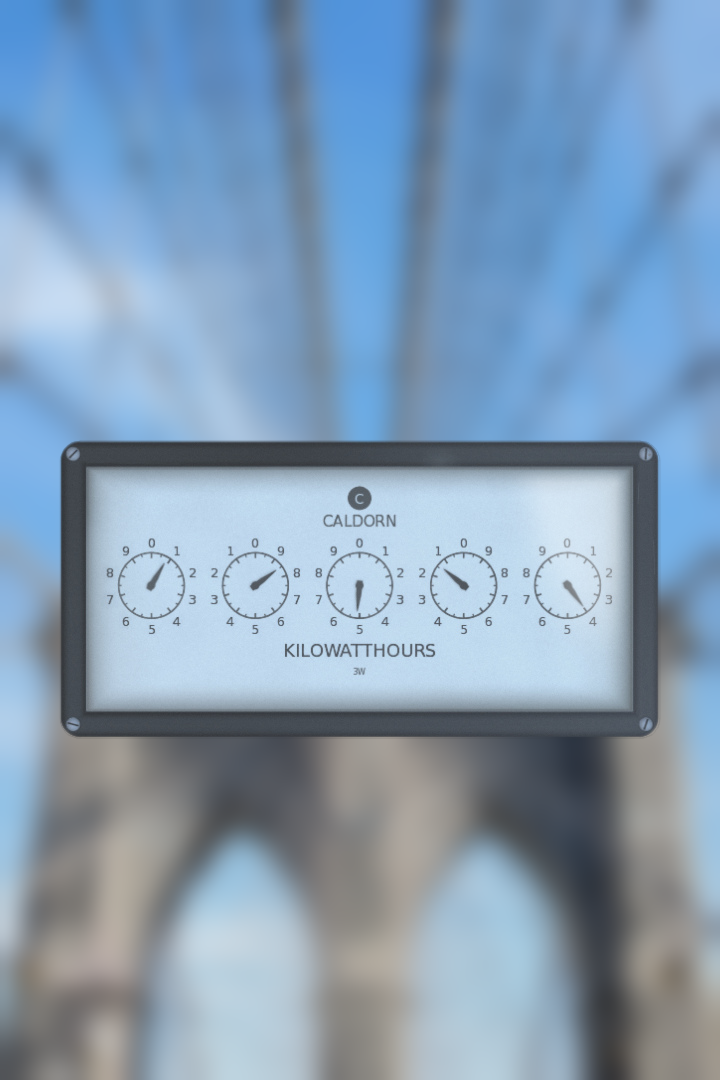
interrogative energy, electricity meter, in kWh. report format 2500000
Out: 8514
